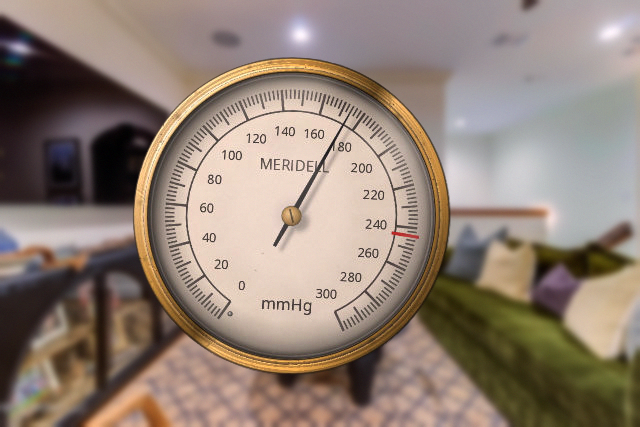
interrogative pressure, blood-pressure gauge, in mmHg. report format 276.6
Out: 174
